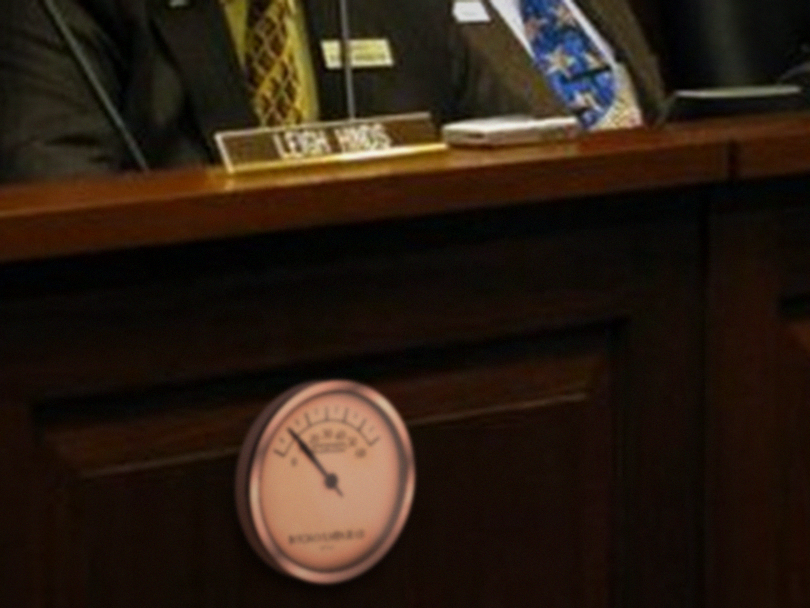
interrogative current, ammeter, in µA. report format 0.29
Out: 10
